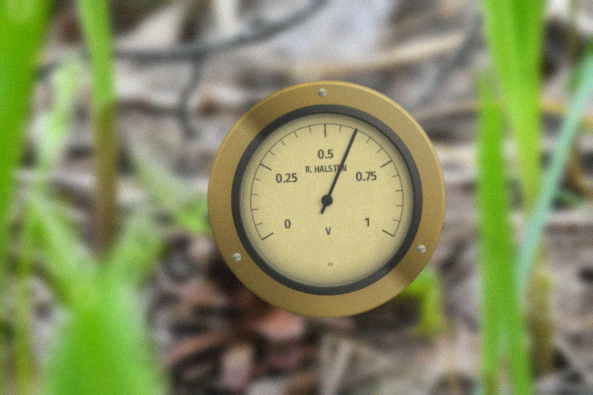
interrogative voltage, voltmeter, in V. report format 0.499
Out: 0.6
